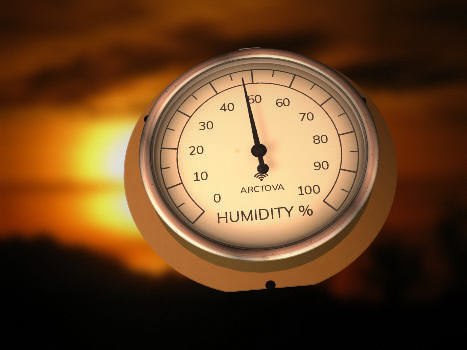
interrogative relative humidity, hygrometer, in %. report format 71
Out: 47.5
